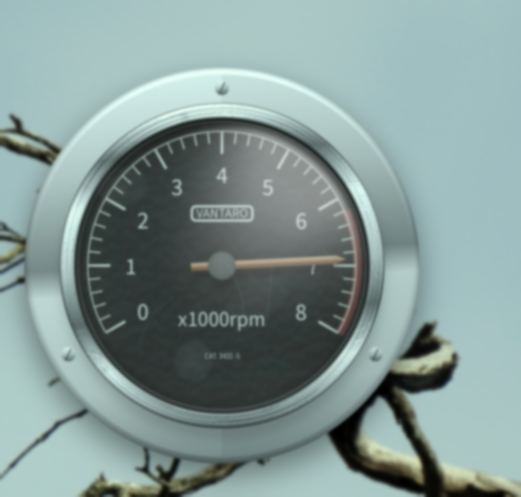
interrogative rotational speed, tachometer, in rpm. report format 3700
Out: 6900
